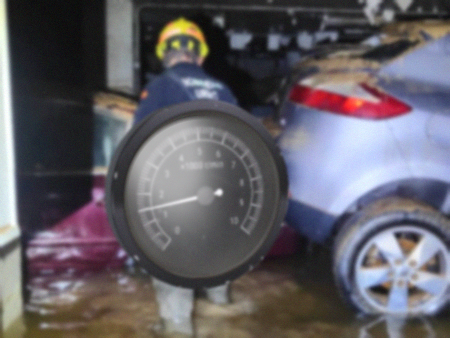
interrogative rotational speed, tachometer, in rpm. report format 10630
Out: 1500
